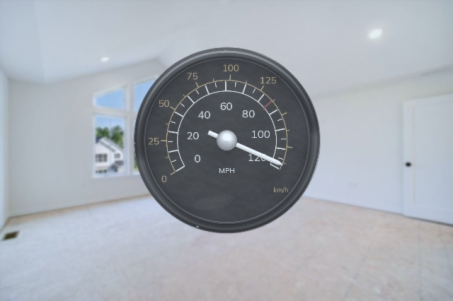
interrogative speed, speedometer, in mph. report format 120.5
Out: 117.5
